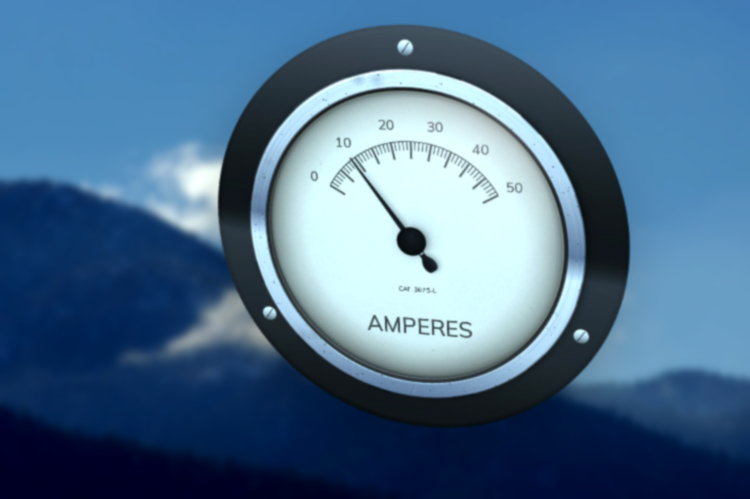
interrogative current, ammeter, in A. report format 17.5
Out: 10
